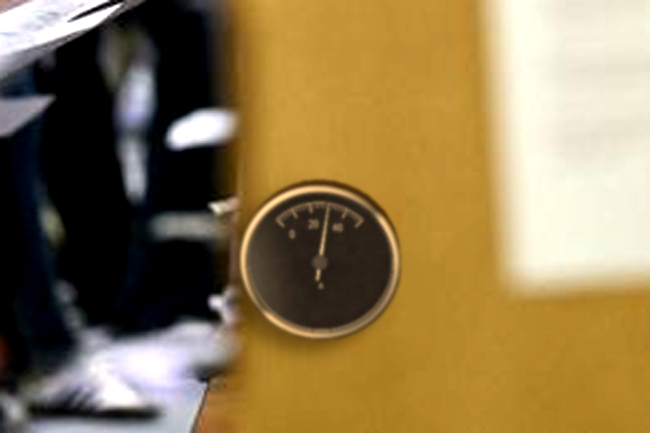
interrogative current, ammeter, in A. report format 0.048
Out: 30
